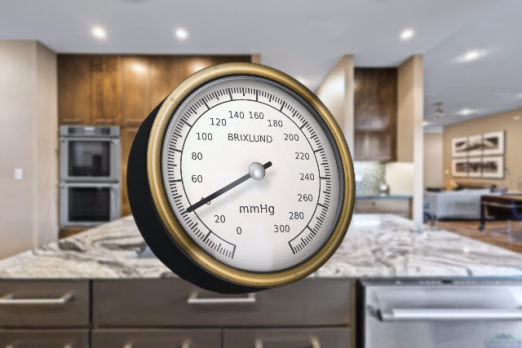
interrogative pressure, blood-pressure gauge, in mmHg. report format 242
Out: 40
